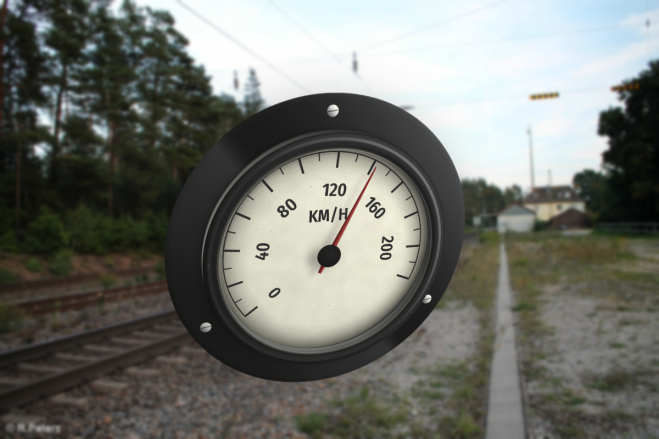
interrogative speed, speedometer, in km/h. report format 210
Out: 140
